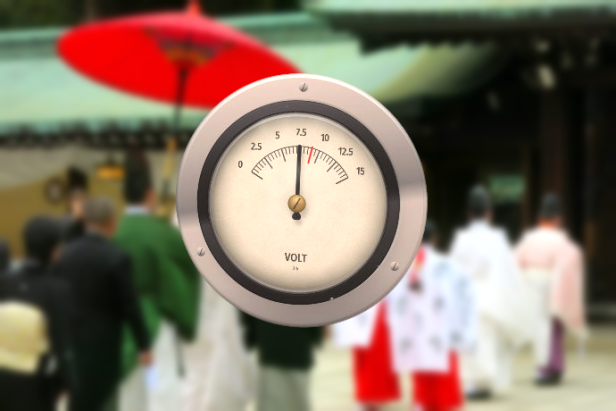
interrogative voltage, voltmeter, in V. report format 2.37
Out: 7.5
